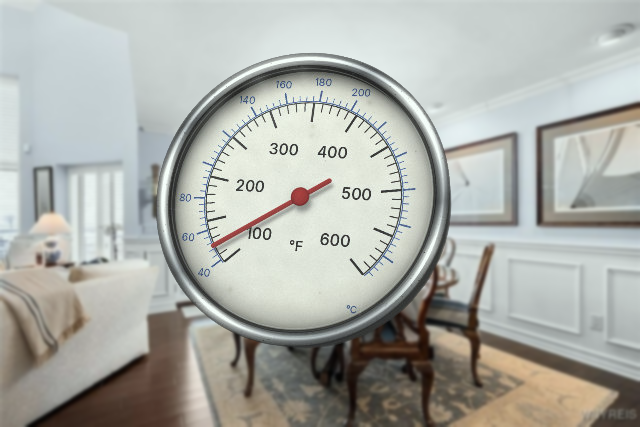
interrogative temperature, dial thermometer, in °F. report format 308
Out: 120
